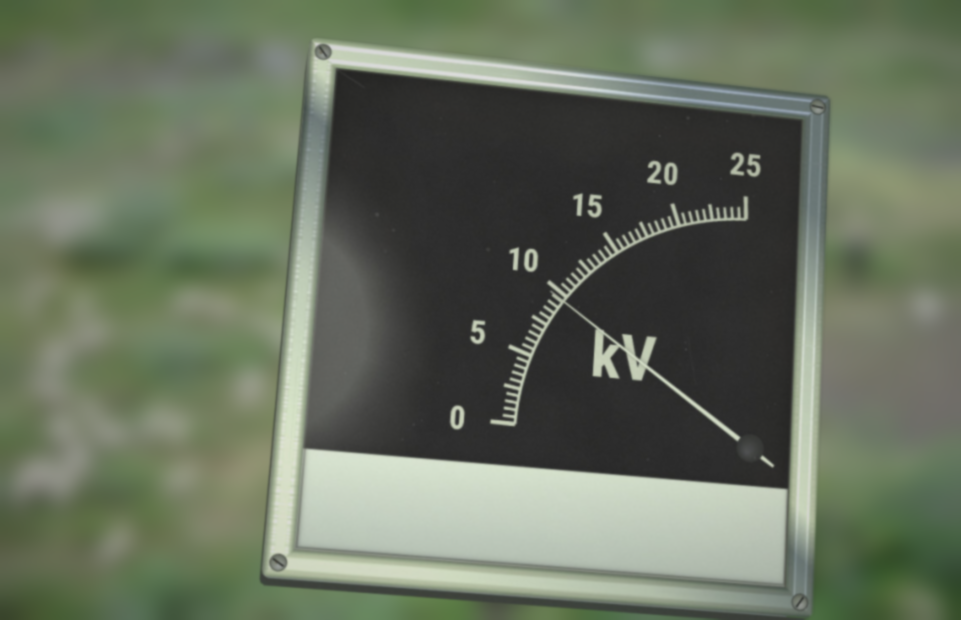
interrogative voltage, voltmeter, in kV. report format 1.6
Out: 9.5
